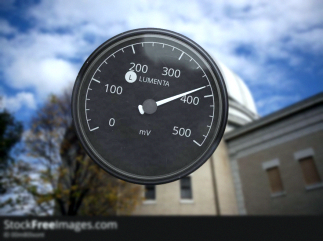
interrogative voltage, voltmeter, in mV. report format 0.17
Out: 380
